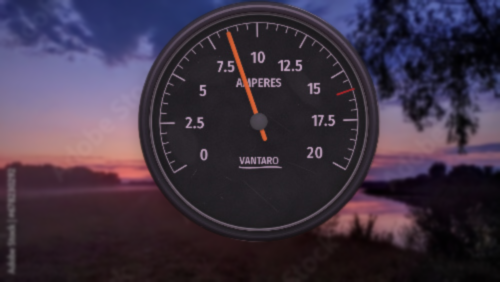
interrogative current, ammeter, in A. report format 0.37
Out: 8.5
